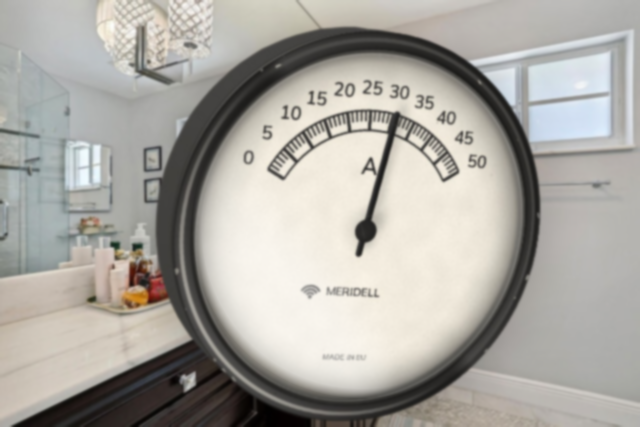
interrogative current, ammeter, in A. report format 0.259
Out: 30
